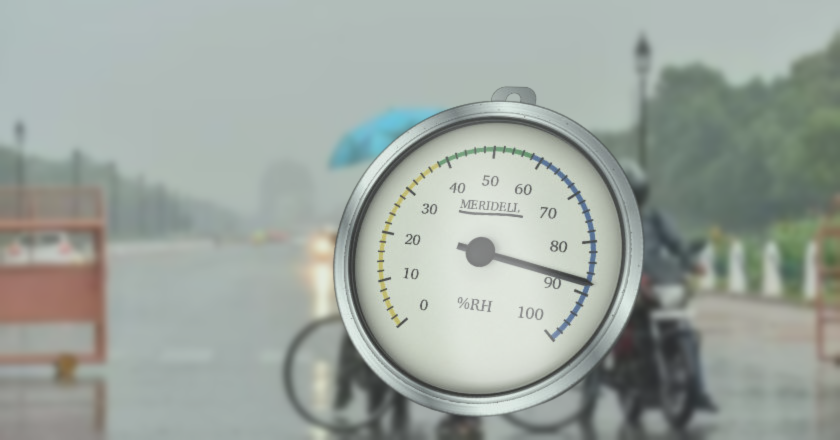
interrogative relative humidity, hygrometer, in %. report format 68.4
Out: 88
